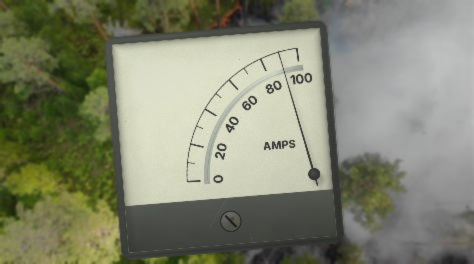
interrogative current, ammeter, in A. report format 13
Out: 90
